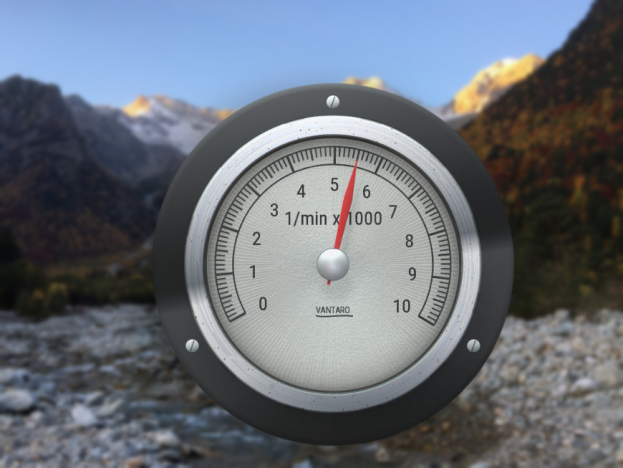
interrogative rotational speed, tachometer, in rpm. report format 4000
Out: 5500
